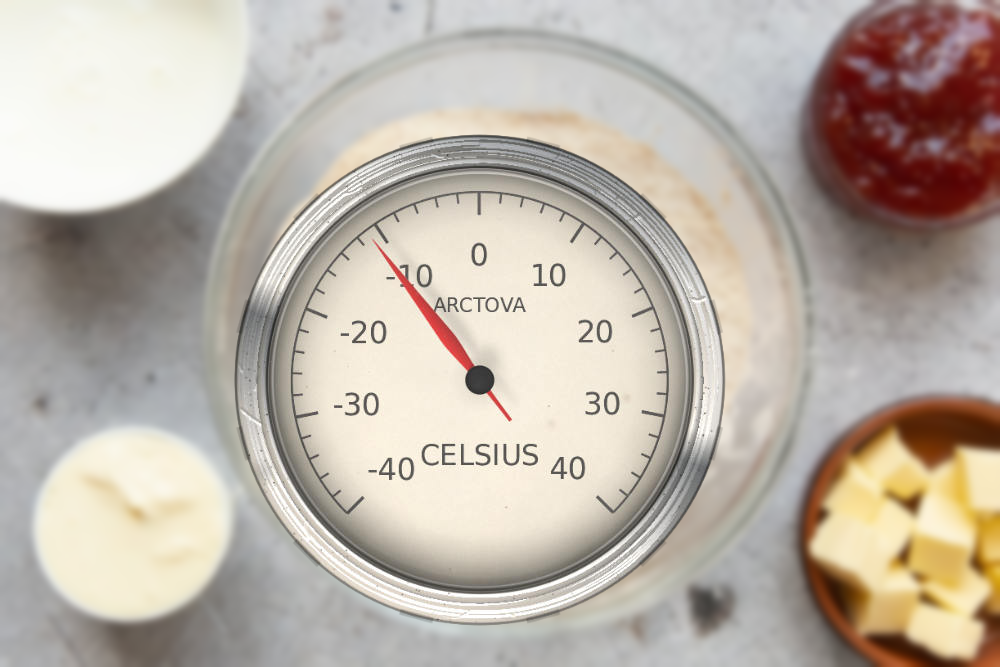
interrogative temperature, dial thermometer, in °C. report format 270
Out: -11
